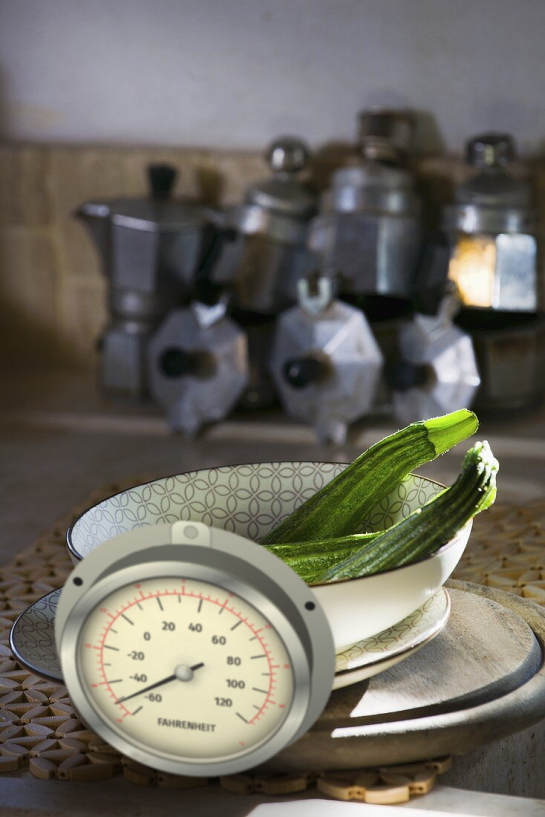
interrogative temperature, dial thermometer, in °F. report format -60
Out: -50
